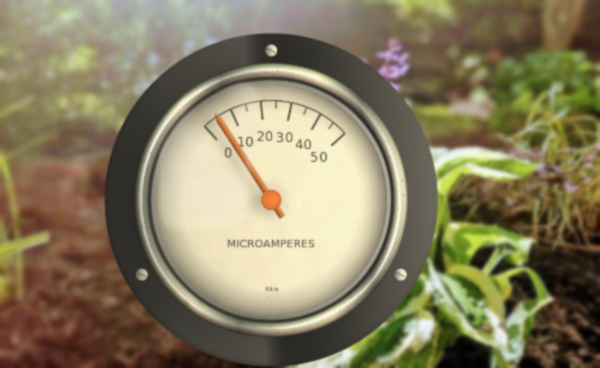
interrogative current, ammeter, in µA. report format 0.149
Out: 5
